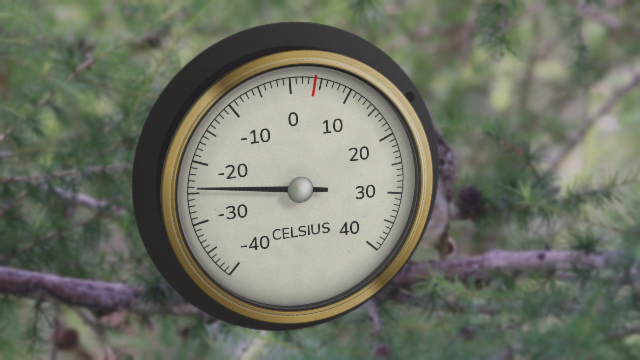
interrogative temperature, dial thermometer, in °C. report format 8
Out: -24
